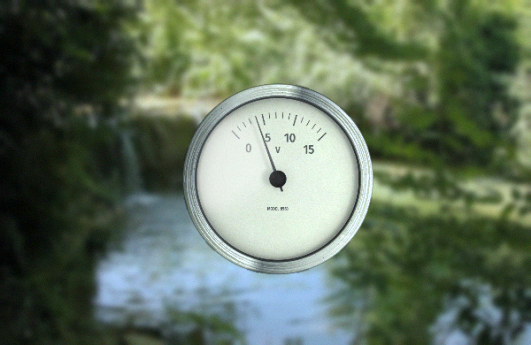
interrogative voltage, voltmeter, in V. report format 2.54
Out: 4
